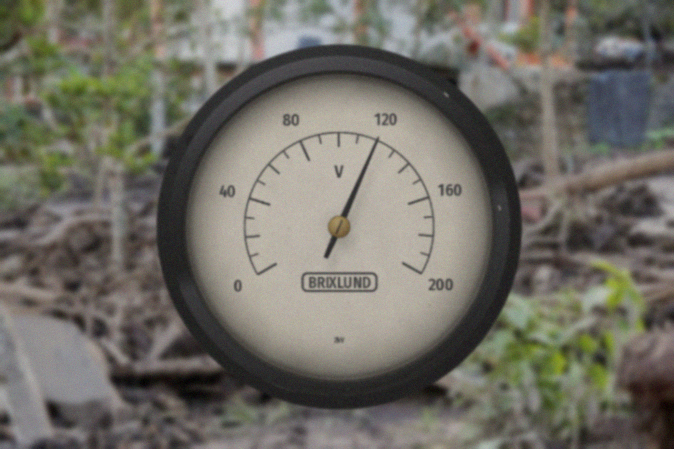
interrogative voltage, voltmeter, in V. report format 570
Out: 120
